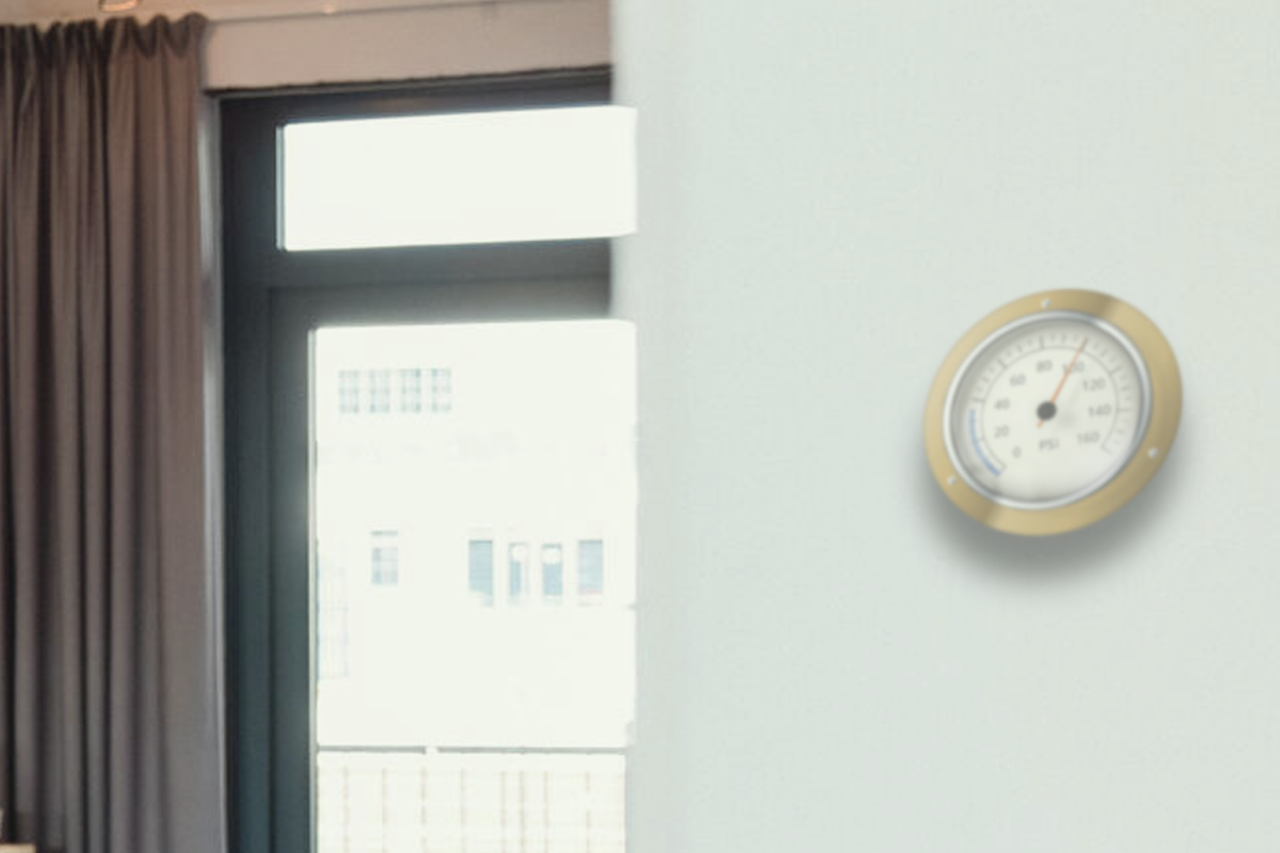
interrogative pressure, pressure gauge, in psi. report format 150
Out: 100
